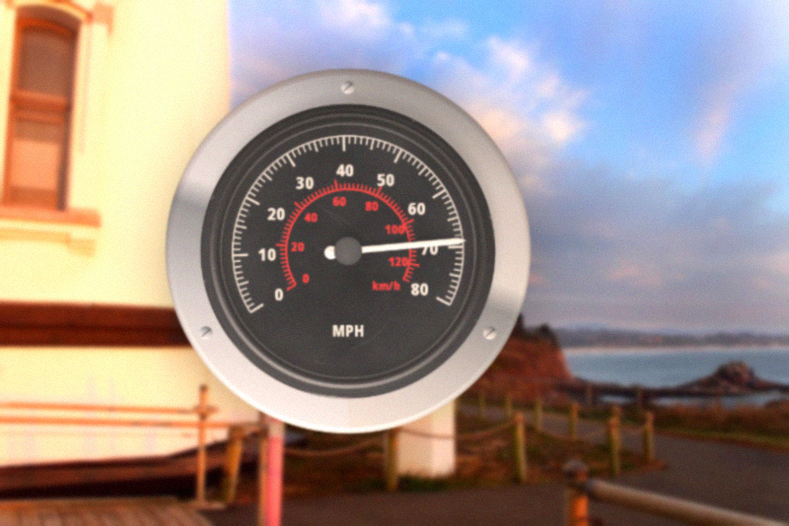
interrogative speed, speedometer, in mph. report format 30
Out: 69
